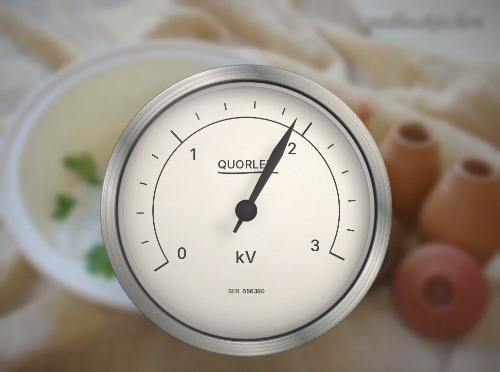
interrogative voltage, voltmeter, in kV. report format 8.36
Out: 1.9
